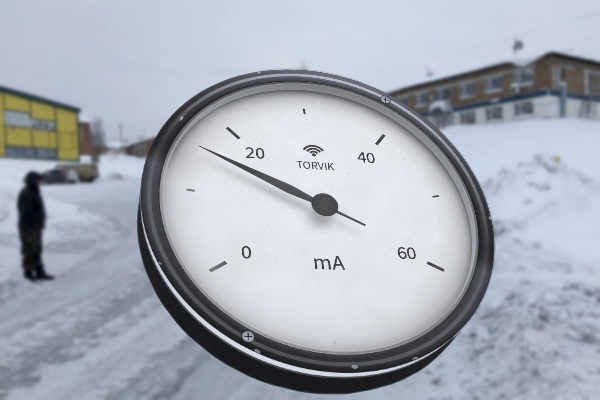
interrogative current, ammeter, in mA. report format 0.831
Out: 15
